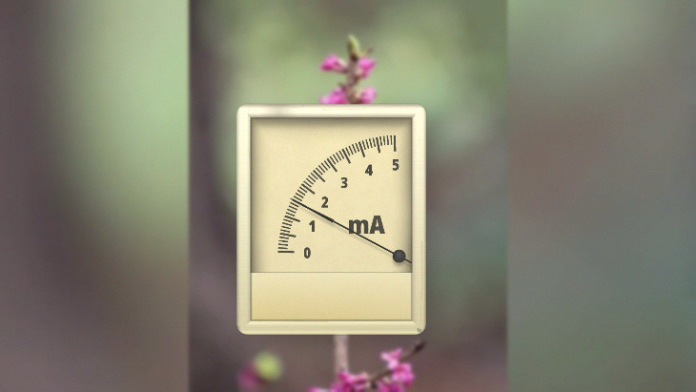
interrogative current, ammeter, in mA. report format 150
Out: 1.5
